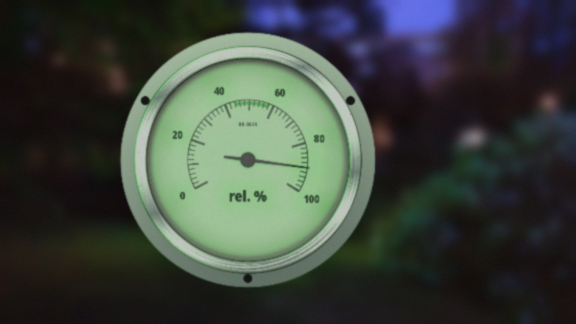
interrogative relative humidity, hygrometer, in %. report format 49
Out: 90
